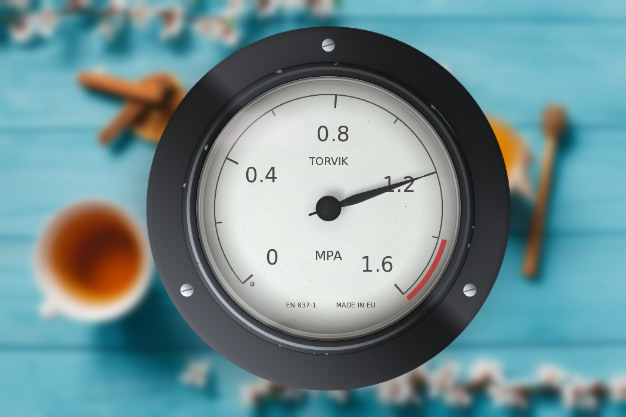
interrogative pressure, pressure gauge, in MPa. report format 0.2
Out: 1.2
